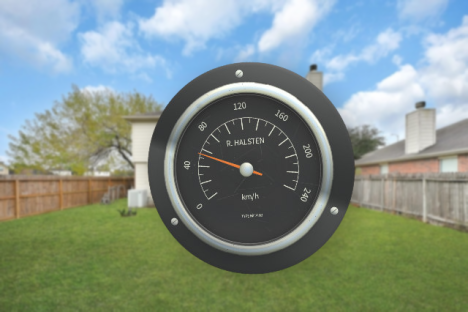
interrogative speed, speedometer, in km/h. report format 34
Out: 55
